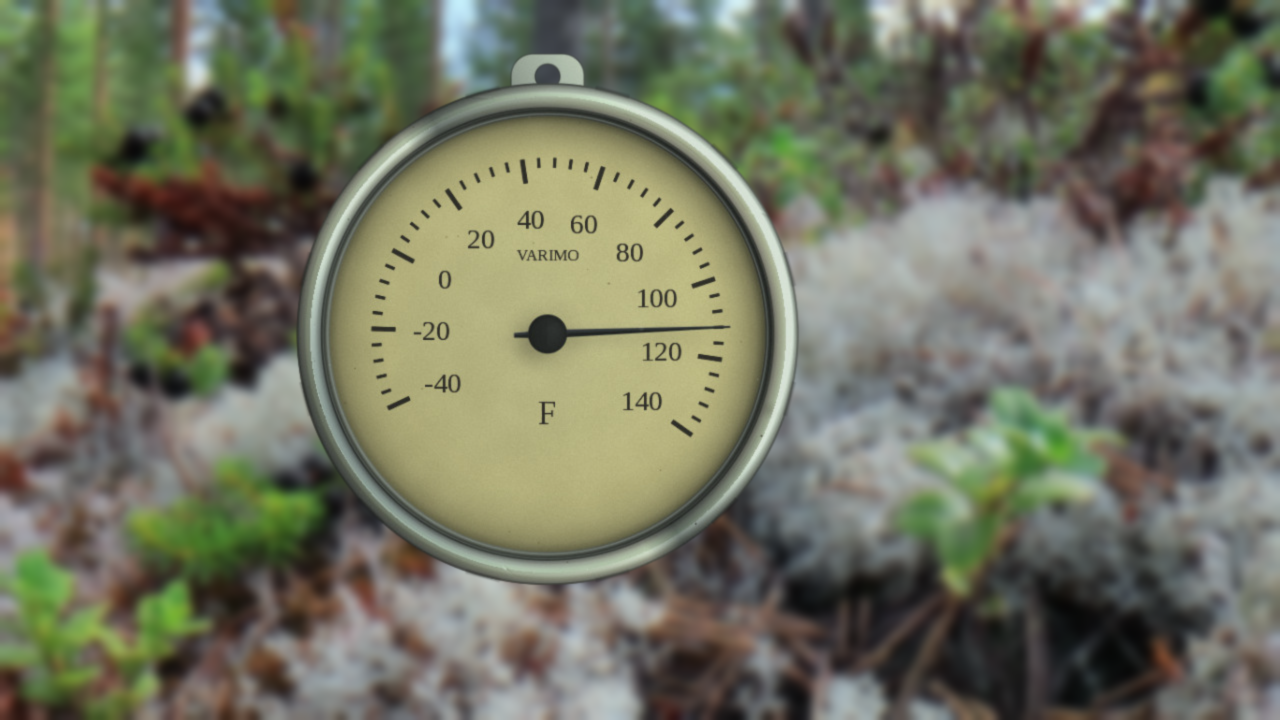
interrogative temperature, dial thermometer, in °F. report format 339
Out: 112
